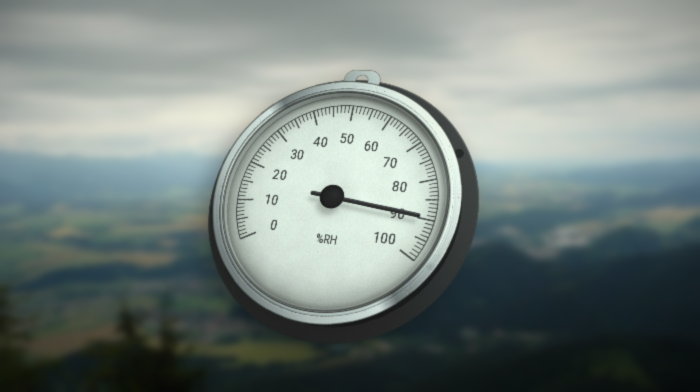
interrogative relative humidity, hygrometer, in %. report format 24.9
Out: 90
